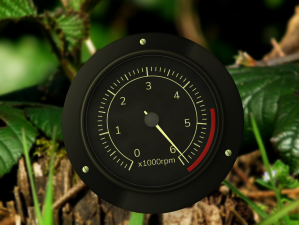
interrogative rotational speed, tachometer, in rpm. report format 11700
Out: 5900
